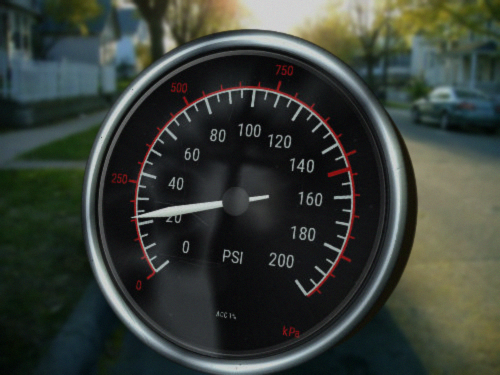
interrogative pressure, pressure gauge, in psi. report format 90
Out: 22.5
